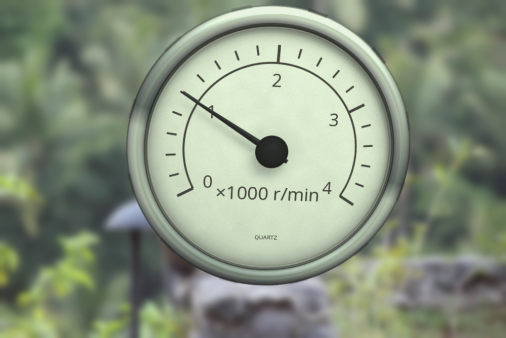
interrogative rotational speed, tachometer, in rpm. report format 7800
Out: 1000
